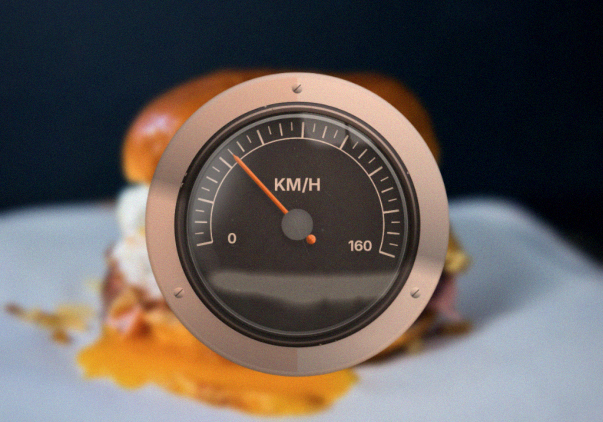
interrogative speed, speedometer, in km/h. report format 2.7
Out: 45
